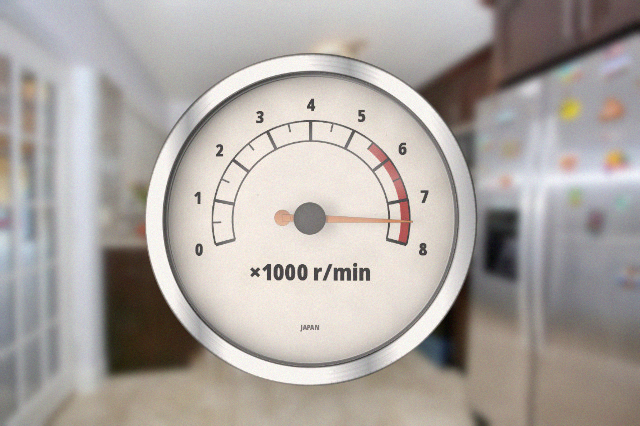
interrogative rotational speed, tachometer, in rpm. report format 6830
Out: 7500
